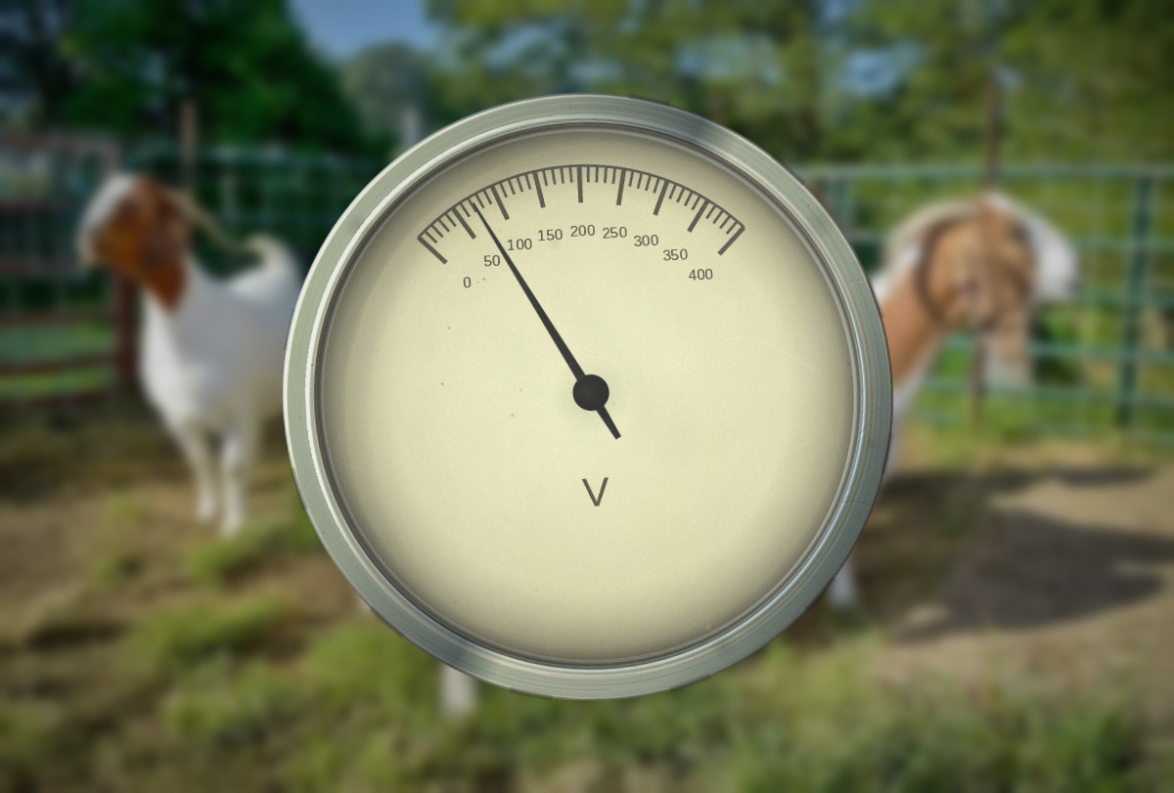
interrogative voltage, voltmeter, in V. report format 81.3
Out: 70
